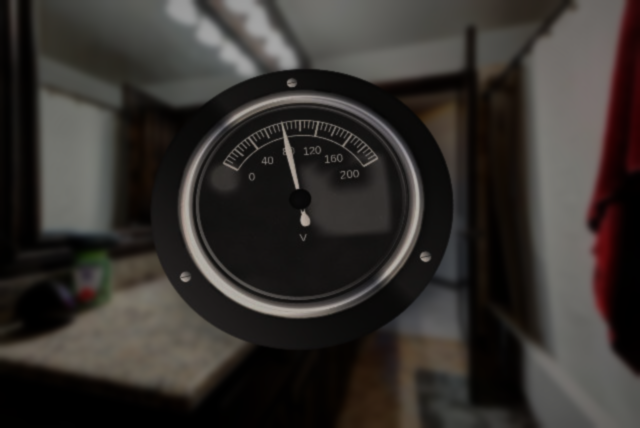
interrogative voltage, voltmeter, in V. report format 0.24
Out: 80
